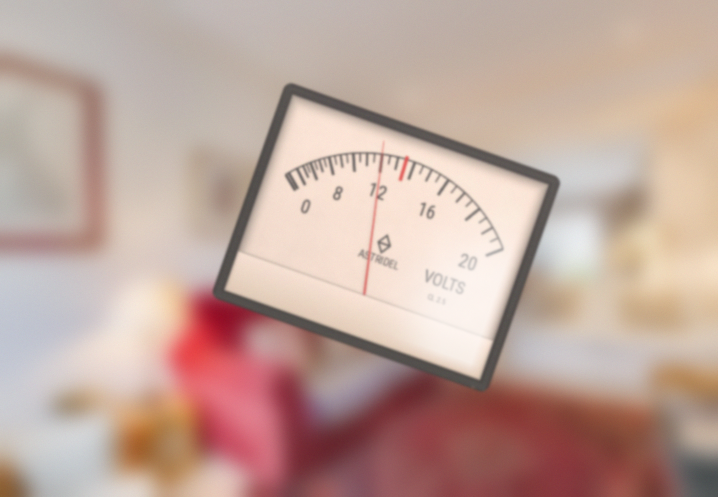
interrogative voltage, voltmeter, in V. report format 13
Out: 12
